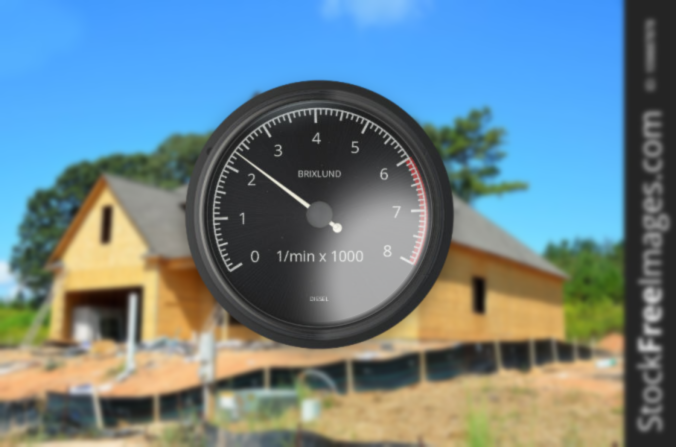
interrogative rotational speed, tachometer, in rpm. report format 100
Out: 2300
